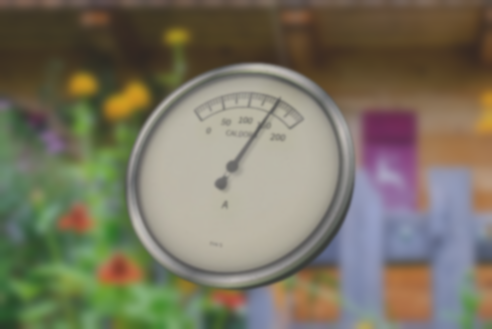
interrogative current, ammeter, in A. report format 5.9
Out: 150
